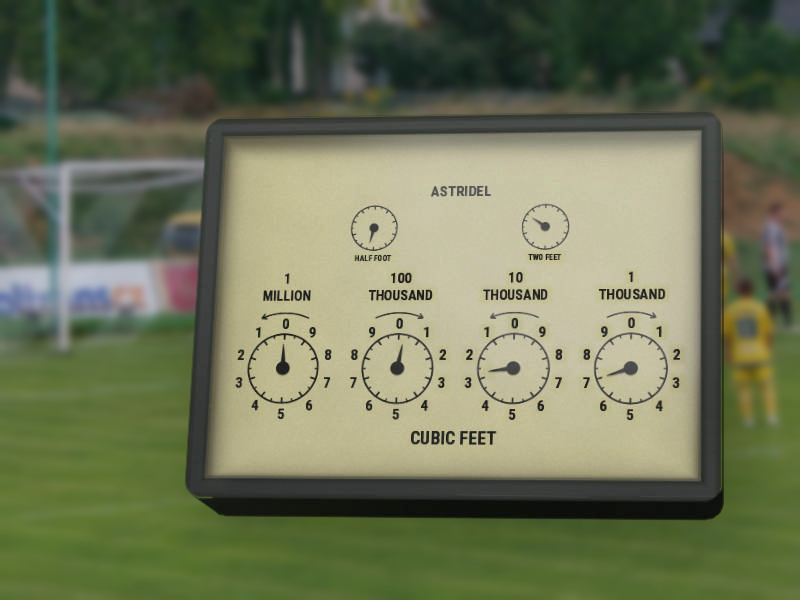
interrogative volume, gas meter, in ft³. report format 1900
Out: 2700
